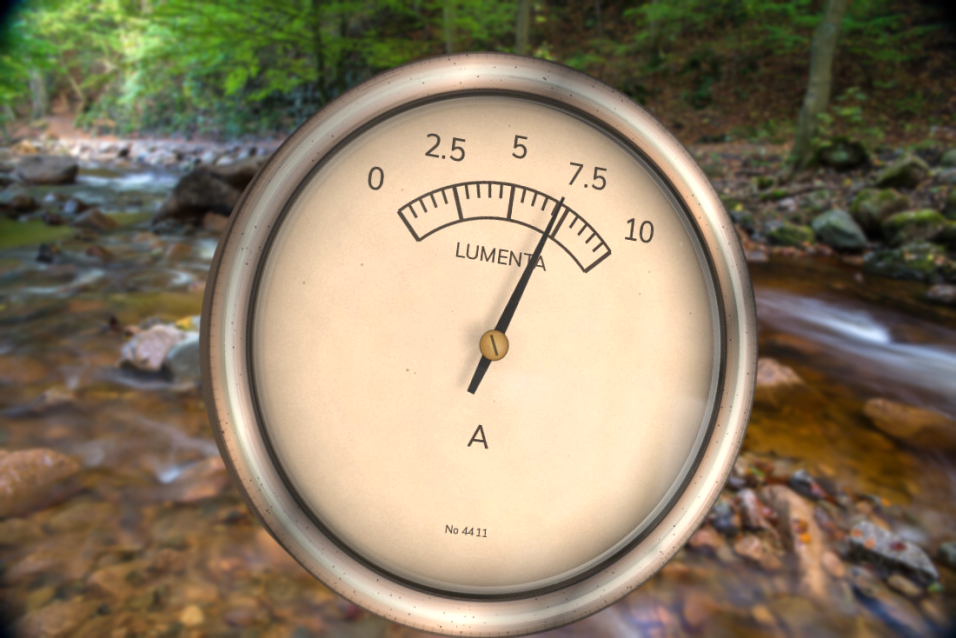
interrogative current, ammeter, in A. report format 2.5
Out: 7
